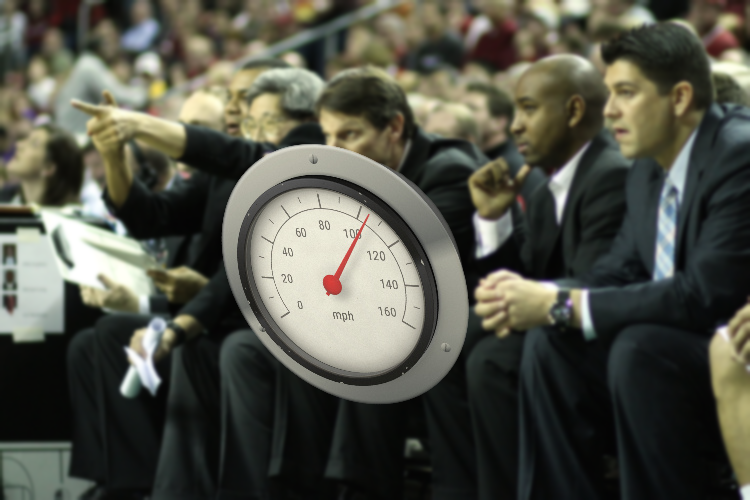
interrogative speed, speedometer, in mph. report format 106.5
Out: 105
